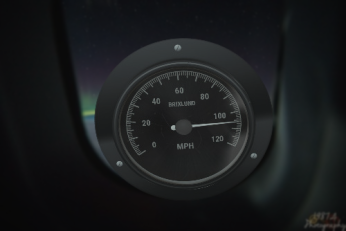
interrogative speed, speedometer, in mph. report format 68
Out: 105
